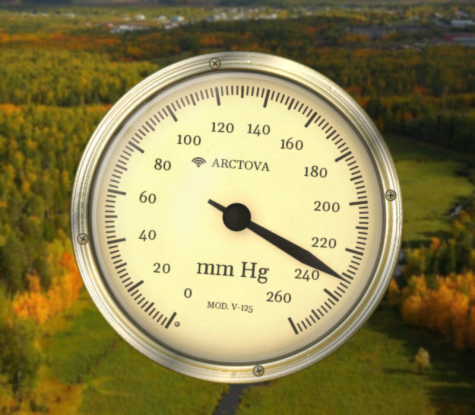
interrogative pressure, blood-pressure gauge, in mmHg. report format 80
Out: 232
